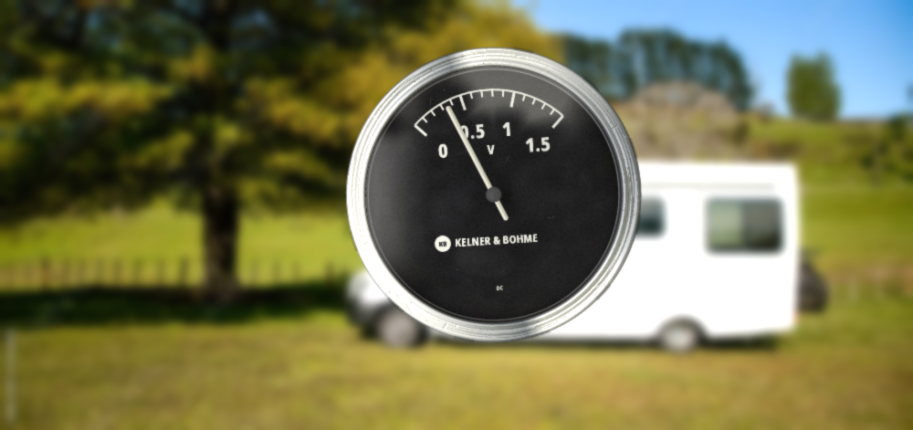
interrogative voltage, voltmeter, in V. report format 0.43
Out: 0.35
